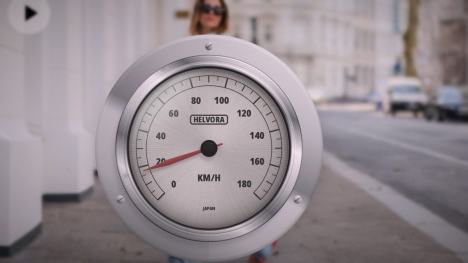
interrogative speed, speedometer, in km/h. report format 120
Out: 17.5
